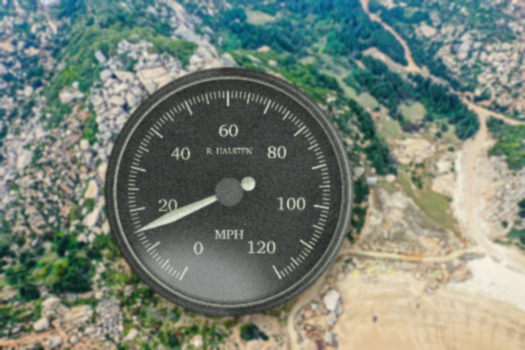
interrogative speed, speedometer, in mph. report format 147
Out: 15
